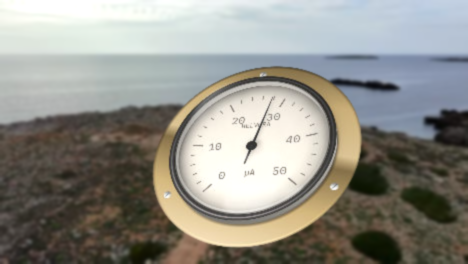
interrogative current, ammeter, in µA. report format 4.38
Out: 28
